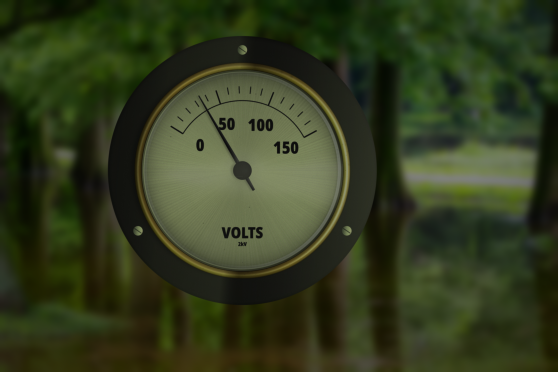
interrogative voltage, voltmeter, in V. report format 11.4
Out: 35
